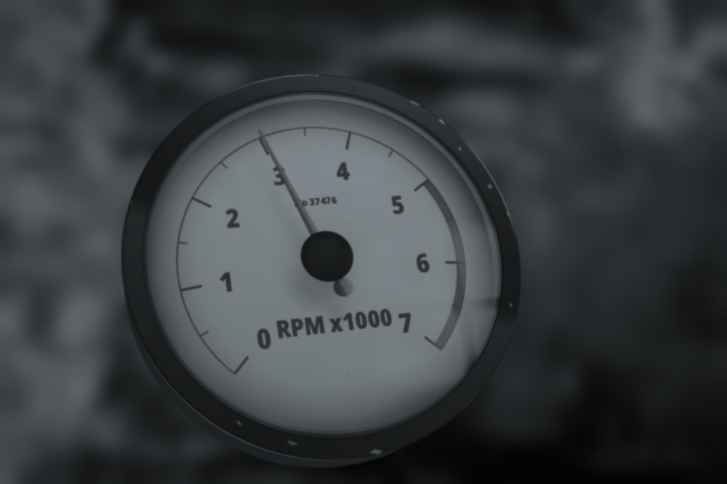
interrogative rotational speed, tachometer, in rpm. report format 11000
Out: 3000
